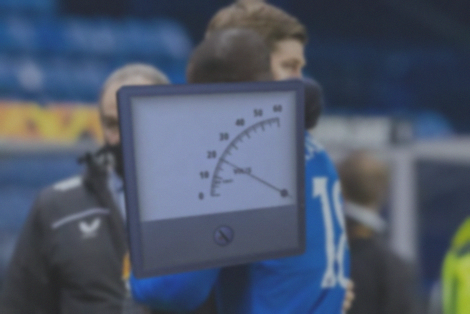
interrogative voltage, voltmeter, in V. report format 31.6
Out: 20
